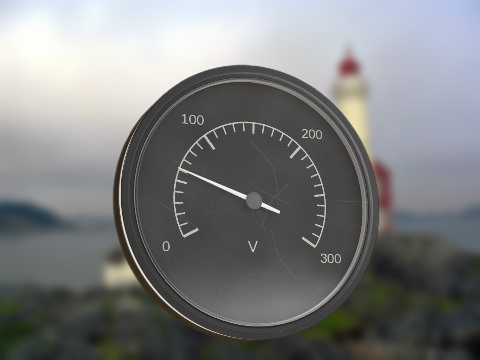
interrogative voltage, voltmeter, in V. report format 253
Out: 60
